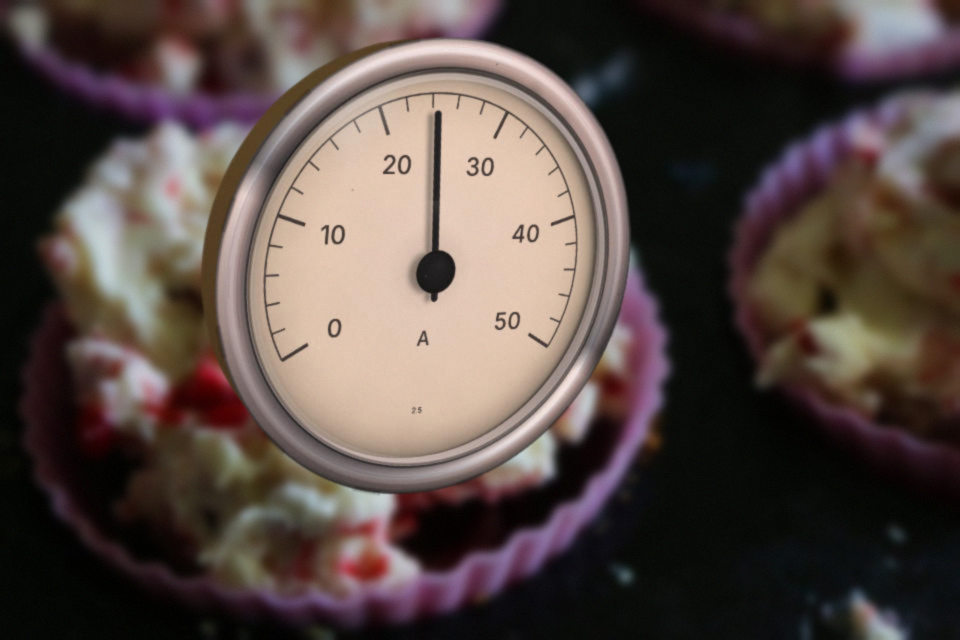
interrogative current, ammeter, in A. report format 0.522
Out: 24
